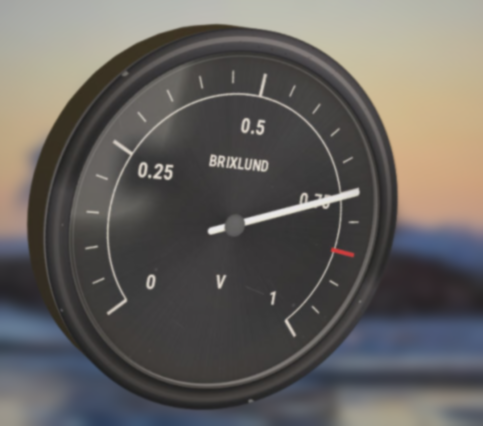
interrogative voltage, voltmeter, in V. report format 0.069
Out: 0.75
